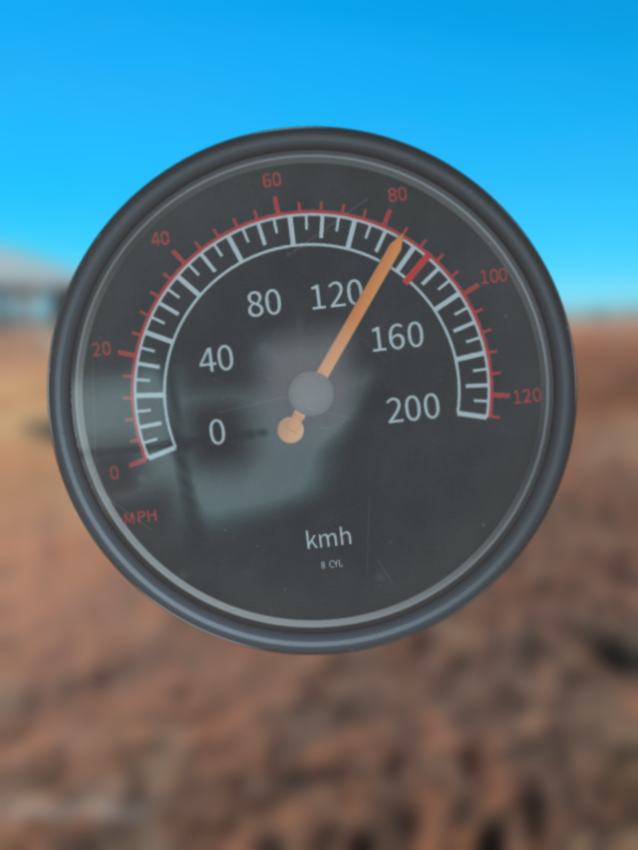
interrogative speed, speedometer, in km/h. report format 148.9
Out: 135
